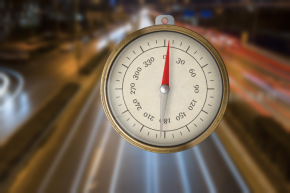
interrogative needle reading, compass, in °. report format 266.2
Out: 5
